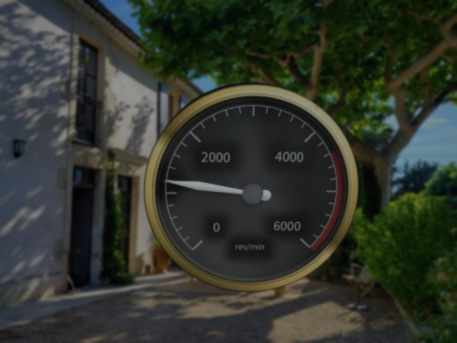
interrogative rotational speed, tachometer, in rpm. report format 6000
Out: 1200
